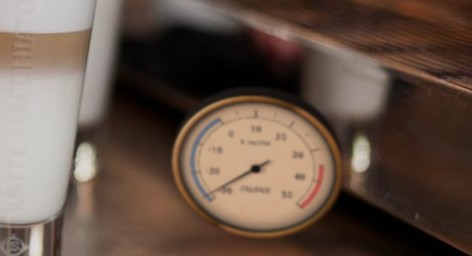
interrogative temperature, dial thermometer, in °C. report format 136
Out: -27.5
